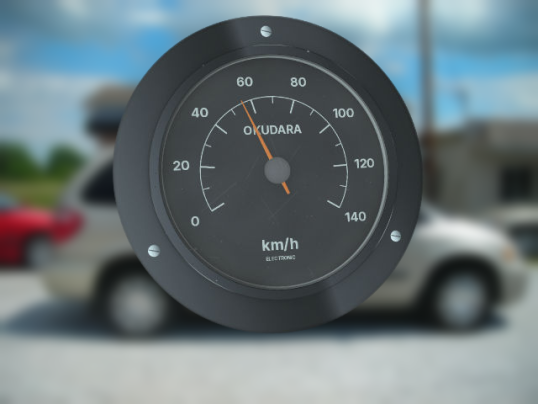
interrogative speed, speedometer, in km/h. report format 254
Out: 55
